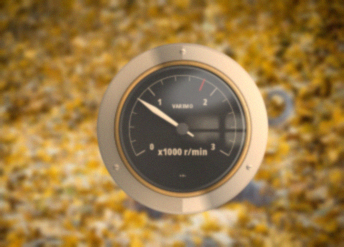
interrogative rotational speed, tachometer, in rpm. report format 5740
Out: 800
